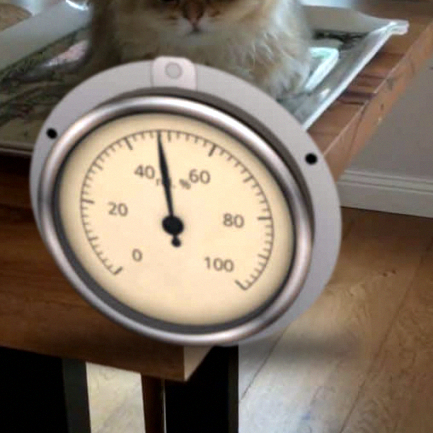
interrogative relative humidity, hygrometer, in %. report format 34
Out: 48
